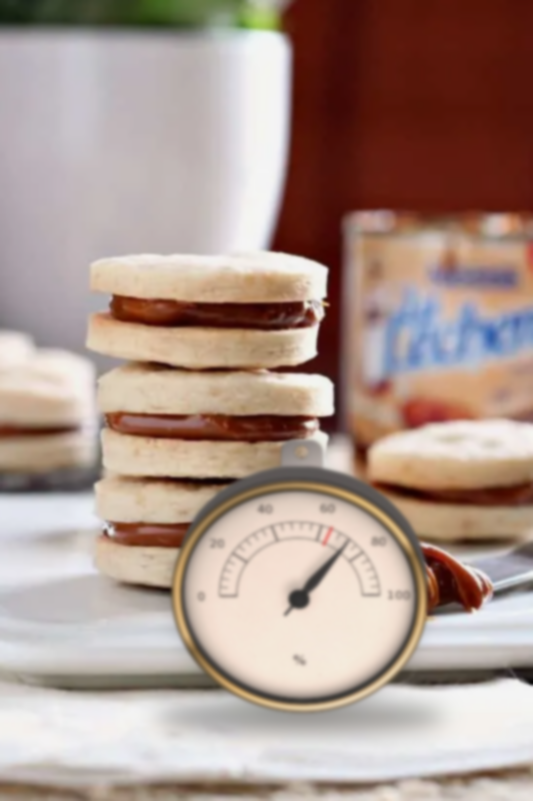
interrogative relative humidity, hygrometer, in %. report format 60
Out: 72
